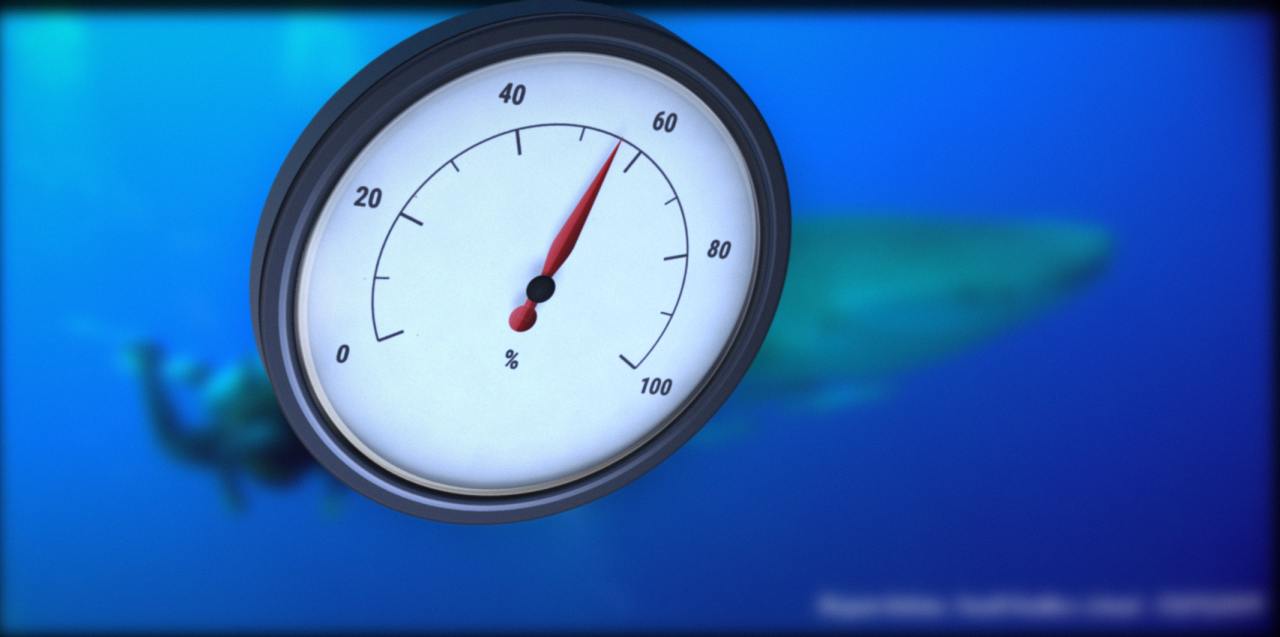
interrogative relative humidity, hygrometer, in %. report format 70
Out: 55
